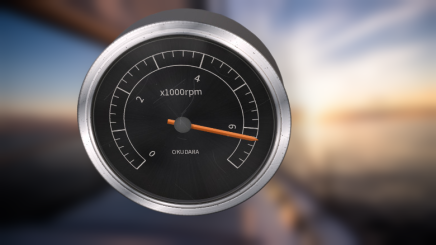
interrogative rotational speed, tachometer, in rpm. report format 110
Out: 6200
